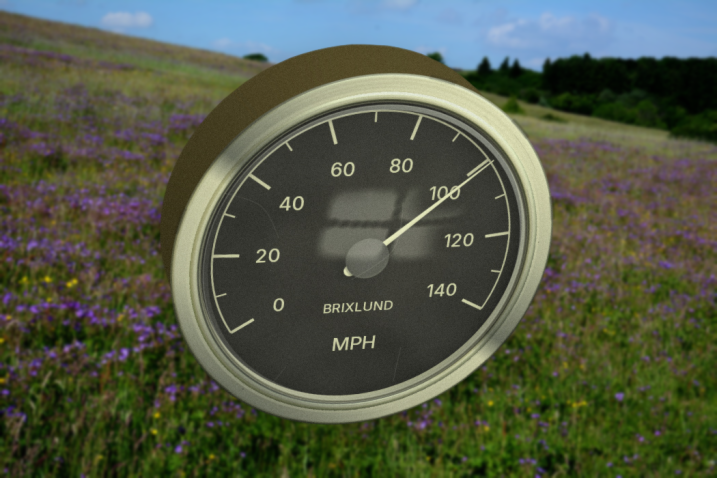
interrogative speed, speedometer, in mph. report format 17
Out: 100
